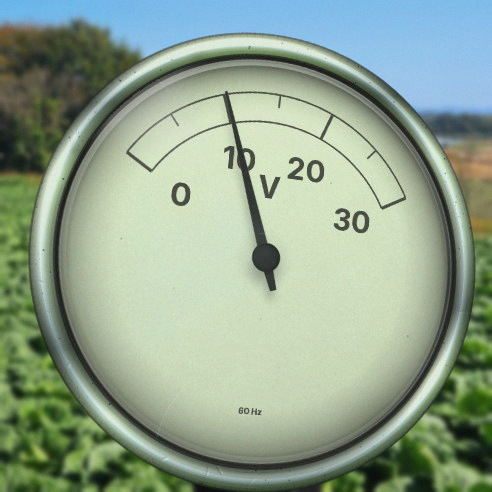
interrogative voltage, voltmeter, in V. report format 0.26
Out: 10
